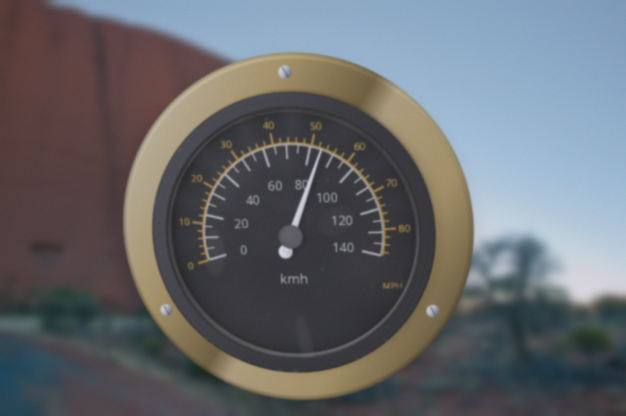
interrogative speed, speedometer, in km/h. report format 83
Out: 85
